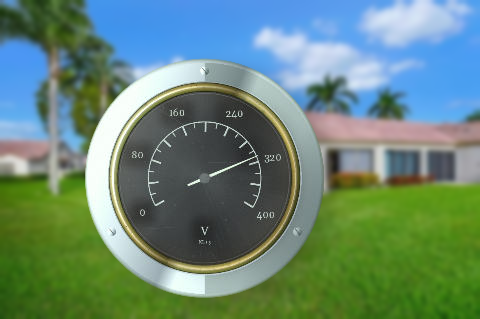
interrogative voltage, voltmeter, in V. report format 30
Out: 310
